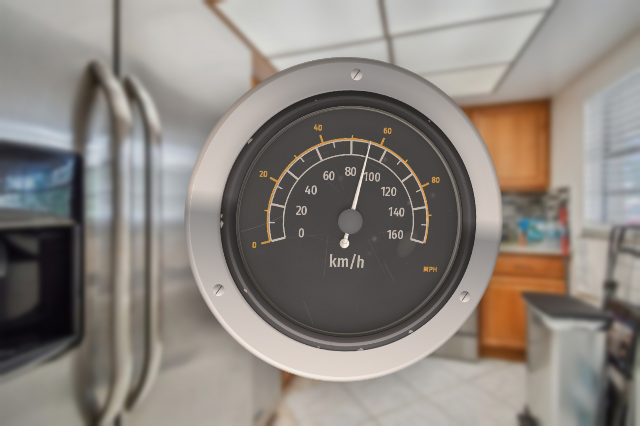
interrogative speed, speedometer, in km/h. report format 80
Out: 90
